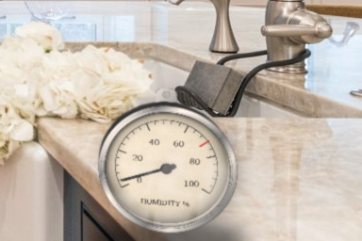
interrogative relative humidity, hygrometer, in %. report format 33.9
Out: 4
